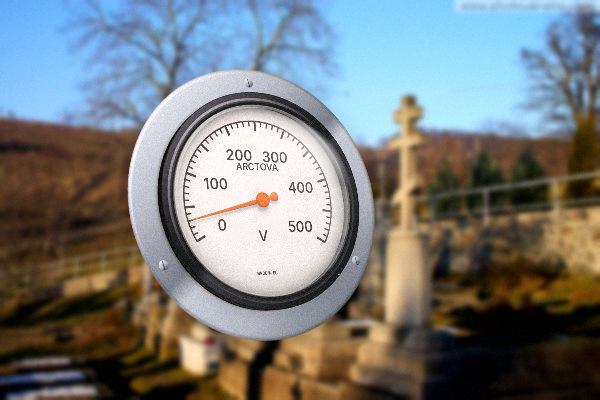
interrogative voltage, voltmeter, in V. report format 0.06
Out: 30
